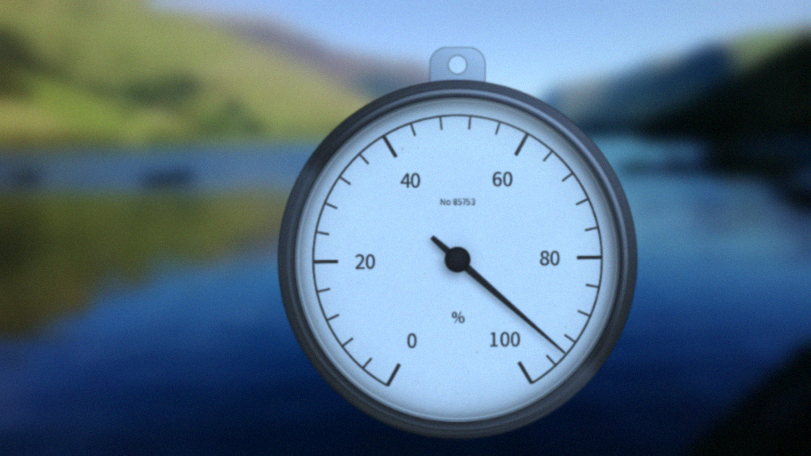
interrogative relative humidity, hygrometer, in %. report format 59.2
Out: 94
